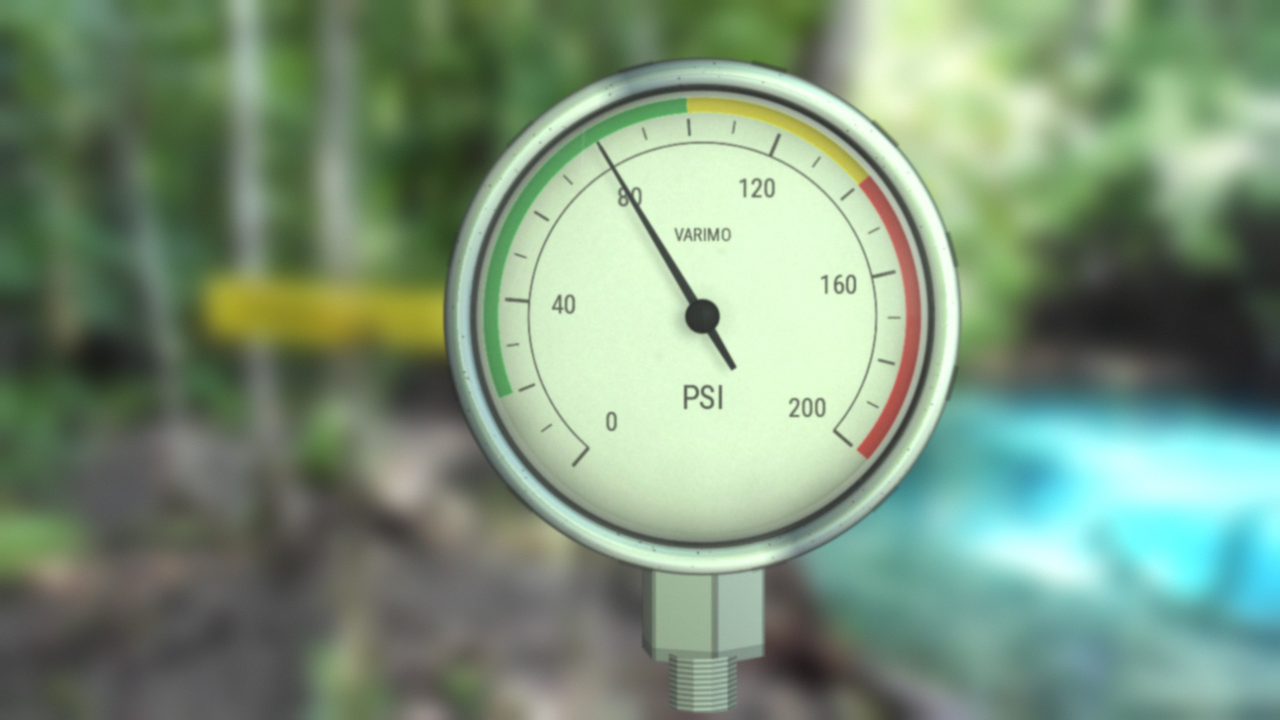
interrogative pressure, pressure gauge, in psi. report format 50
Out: 80
